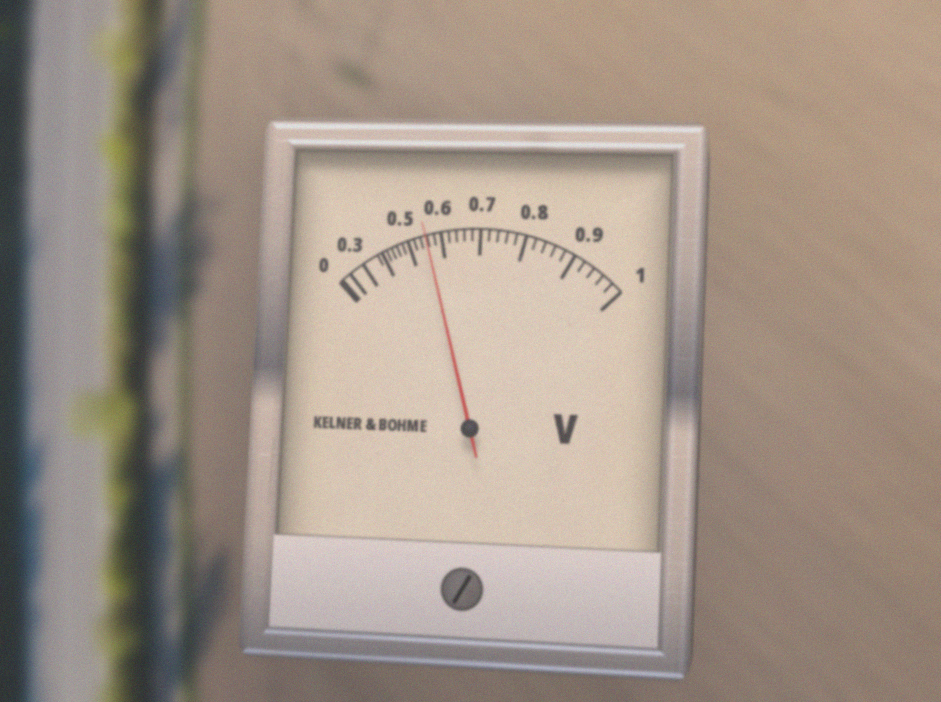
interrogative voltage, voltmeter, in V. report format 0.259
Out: 0.56
